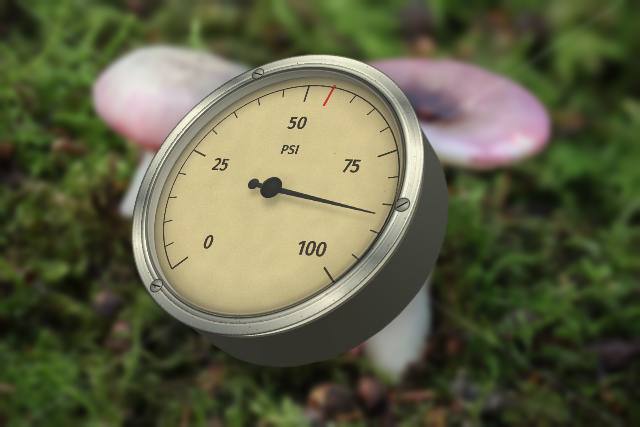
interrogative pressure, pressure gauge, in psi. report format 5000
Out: 87.5
